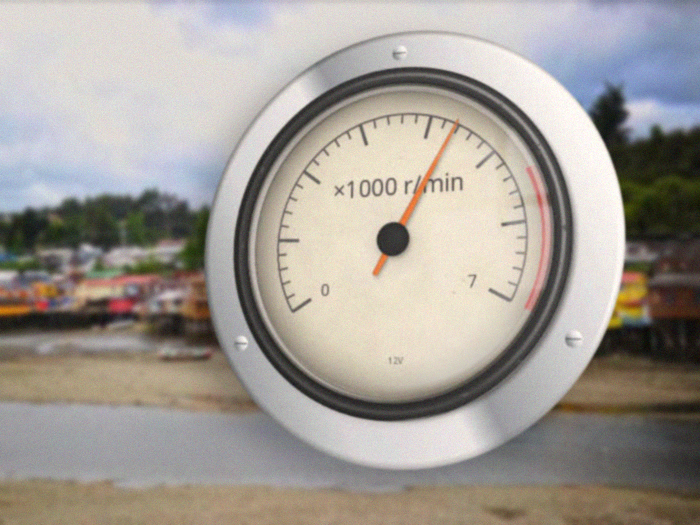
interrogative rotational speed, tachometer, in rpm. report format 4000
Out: 4400
